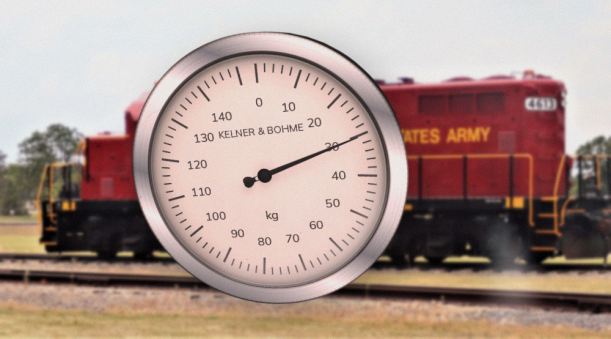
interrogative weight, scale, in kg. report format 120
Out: 30
